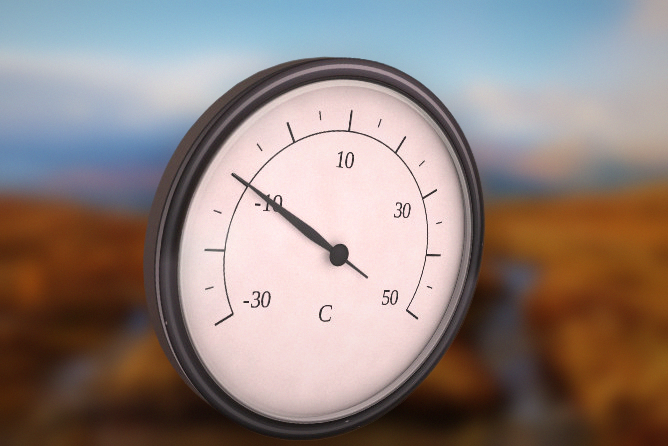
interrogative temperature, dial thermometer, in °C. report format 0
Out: -10
